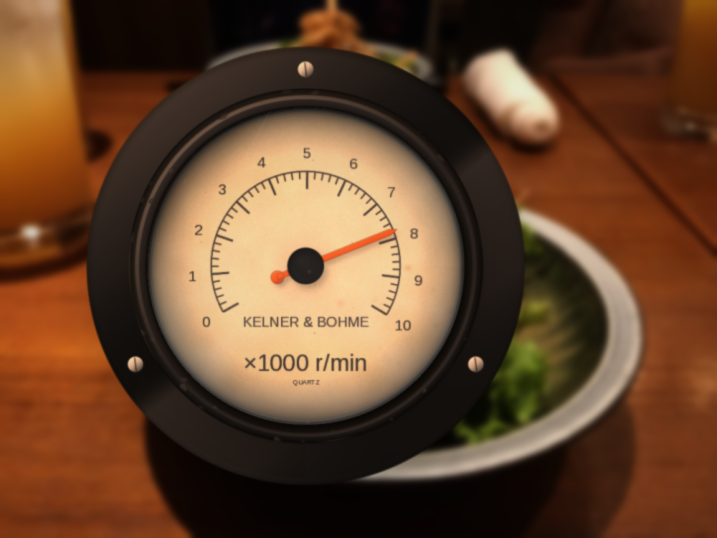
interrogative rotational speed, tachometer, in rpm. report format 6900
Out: 7800
